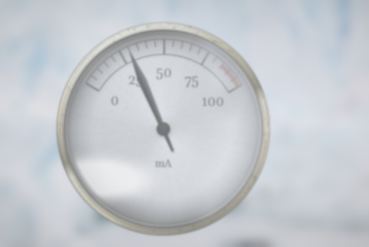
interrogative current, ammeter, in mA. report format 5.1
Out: 30
